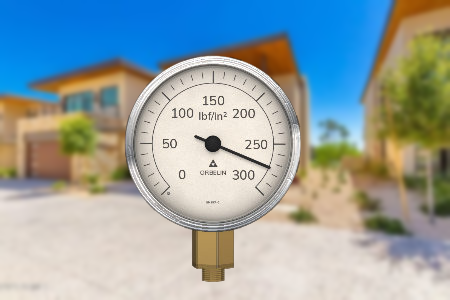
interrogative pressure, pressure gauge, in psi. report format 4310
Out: 275
